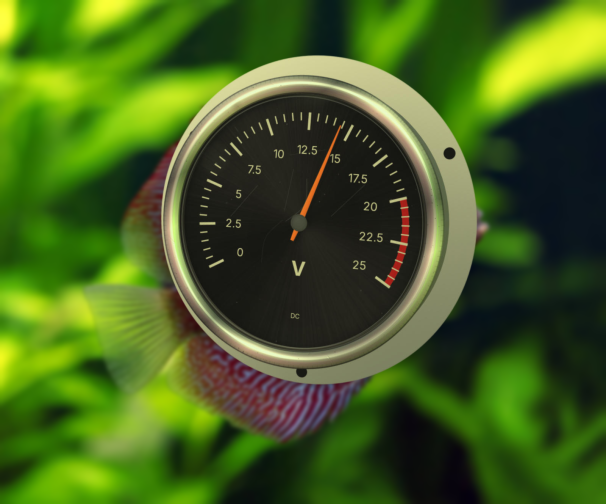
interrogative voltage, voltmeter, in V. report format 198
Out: 14.5
